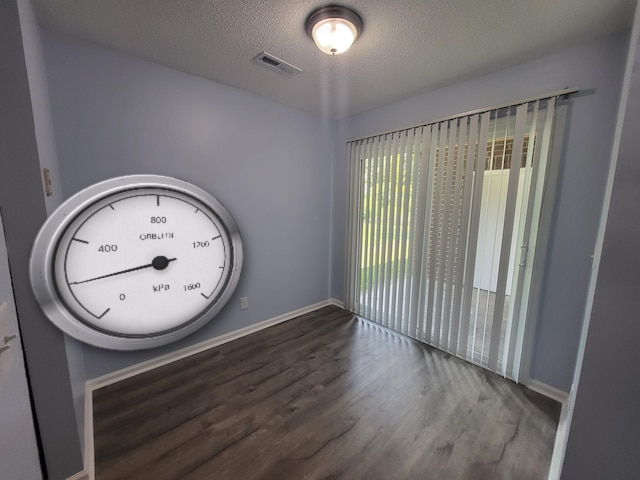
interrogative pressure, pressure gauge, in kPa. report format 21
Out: 200
